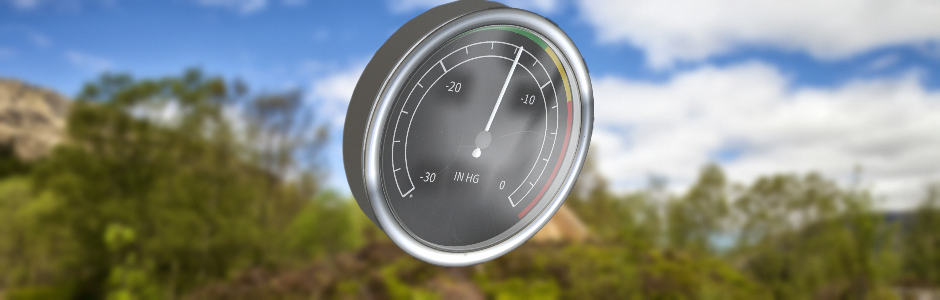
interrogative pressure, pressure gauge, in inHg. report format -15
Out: -14
